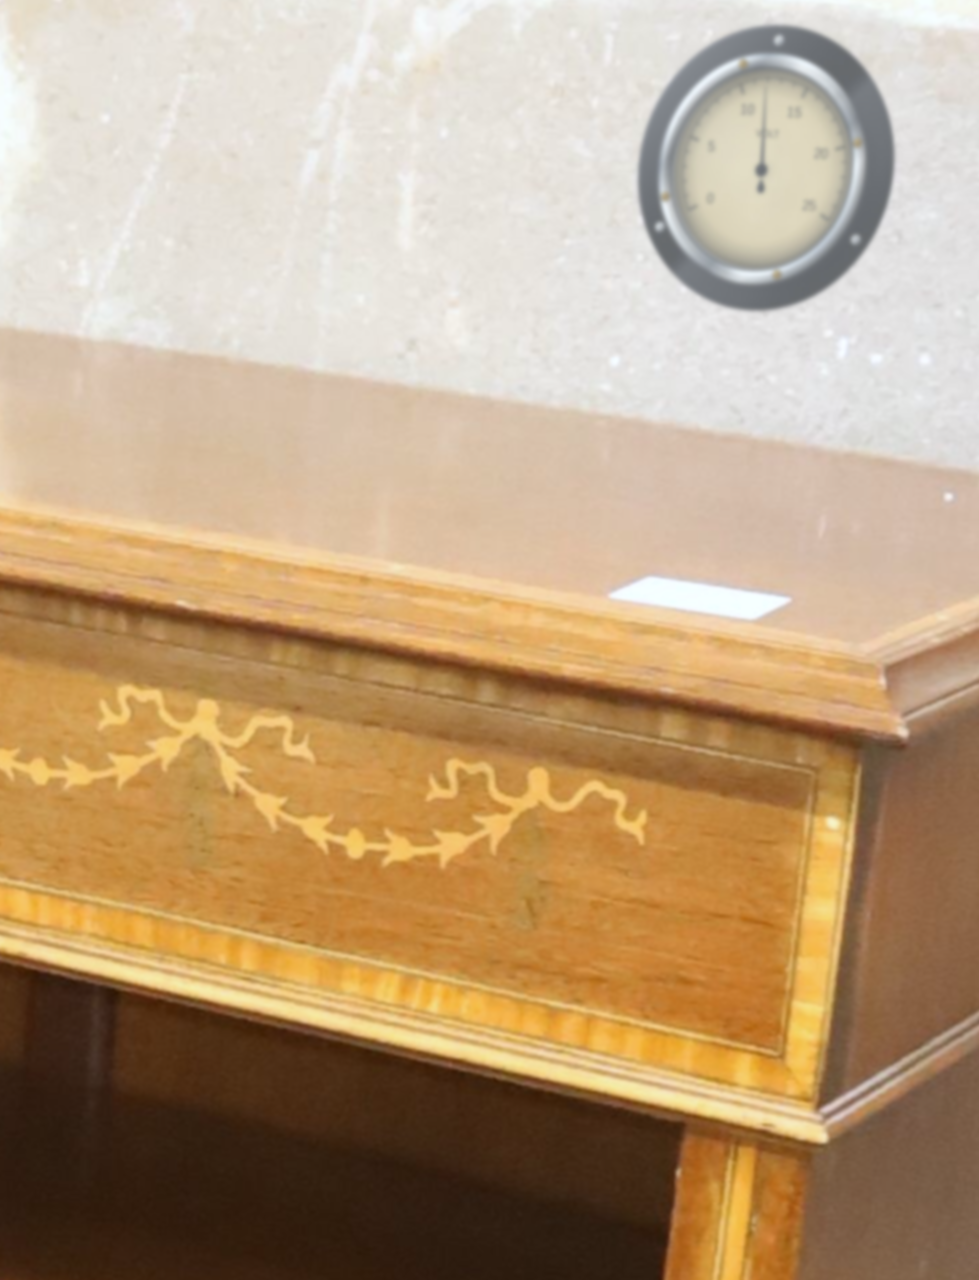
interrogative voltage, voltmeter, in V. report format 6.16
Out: 12
